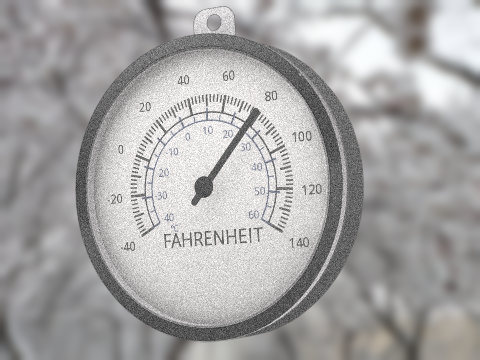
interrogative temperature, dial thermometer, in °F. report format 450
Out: 80
